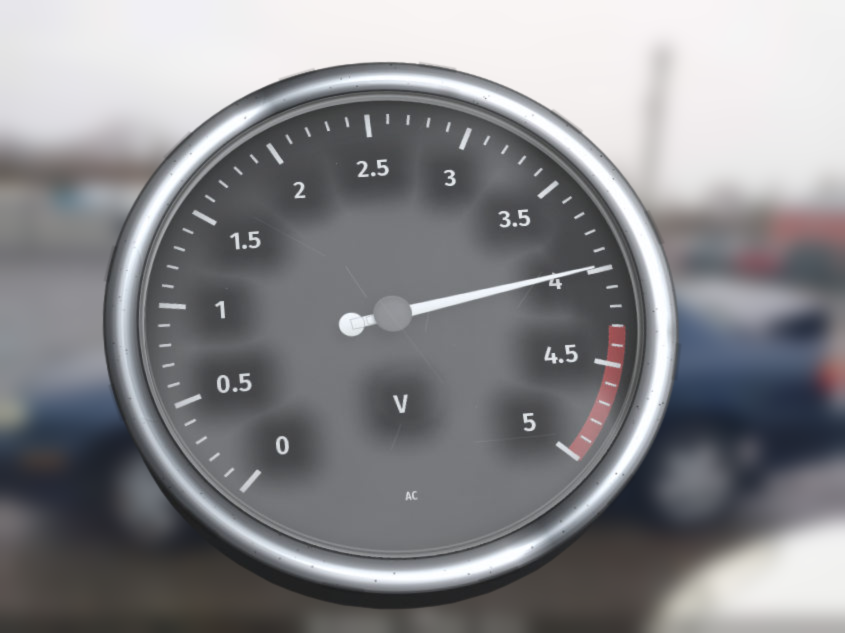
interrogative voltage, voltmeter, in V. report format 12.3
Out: 4
